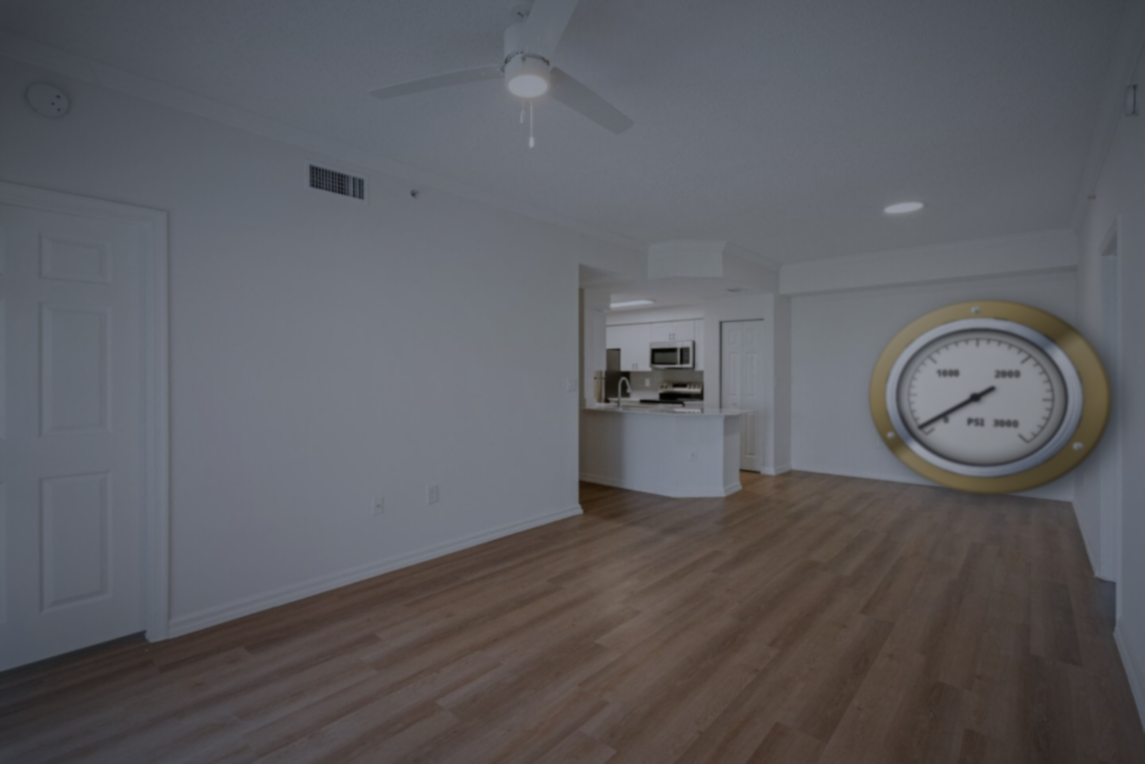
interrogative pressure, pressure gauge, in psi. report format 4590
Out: 100
